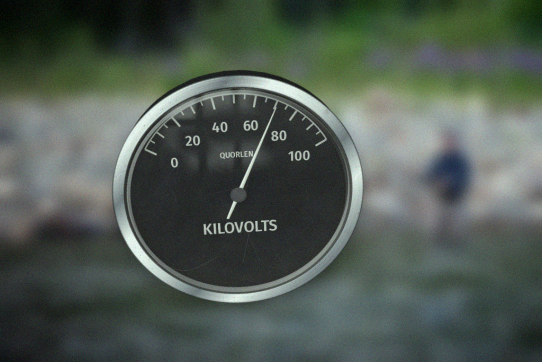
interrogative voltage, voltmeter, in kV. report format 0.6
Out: 70
